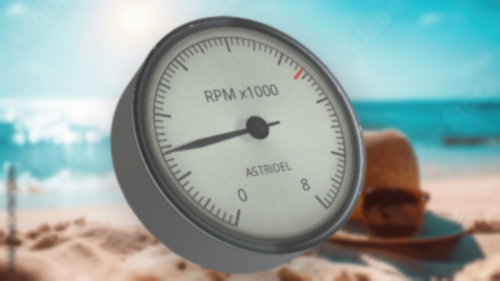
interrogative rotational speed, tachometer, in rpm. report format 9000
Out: 1400
